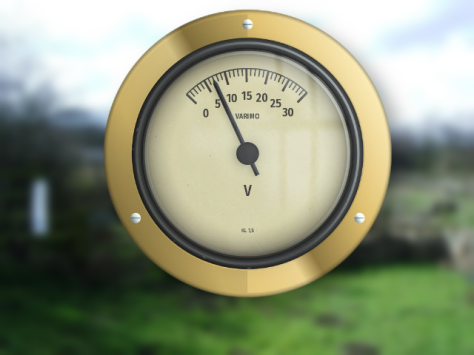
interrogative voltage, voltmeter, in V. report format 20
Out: 7
